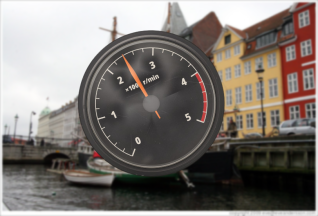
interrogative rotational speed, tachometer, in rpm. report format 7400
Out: 2400
